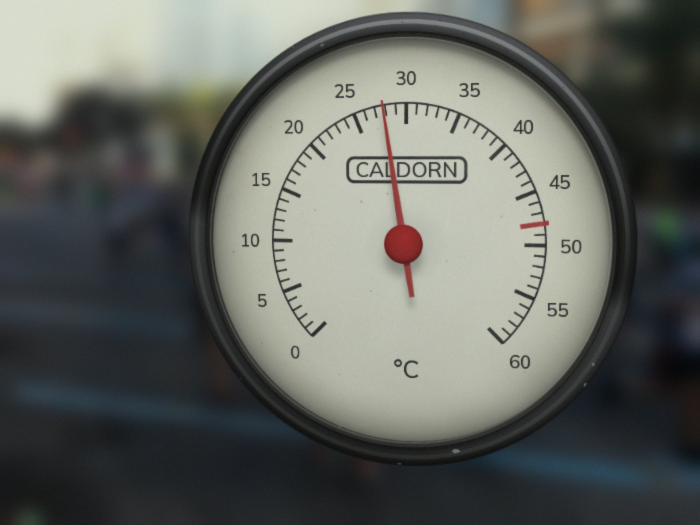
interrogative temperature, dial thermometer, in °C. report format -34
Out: 28
